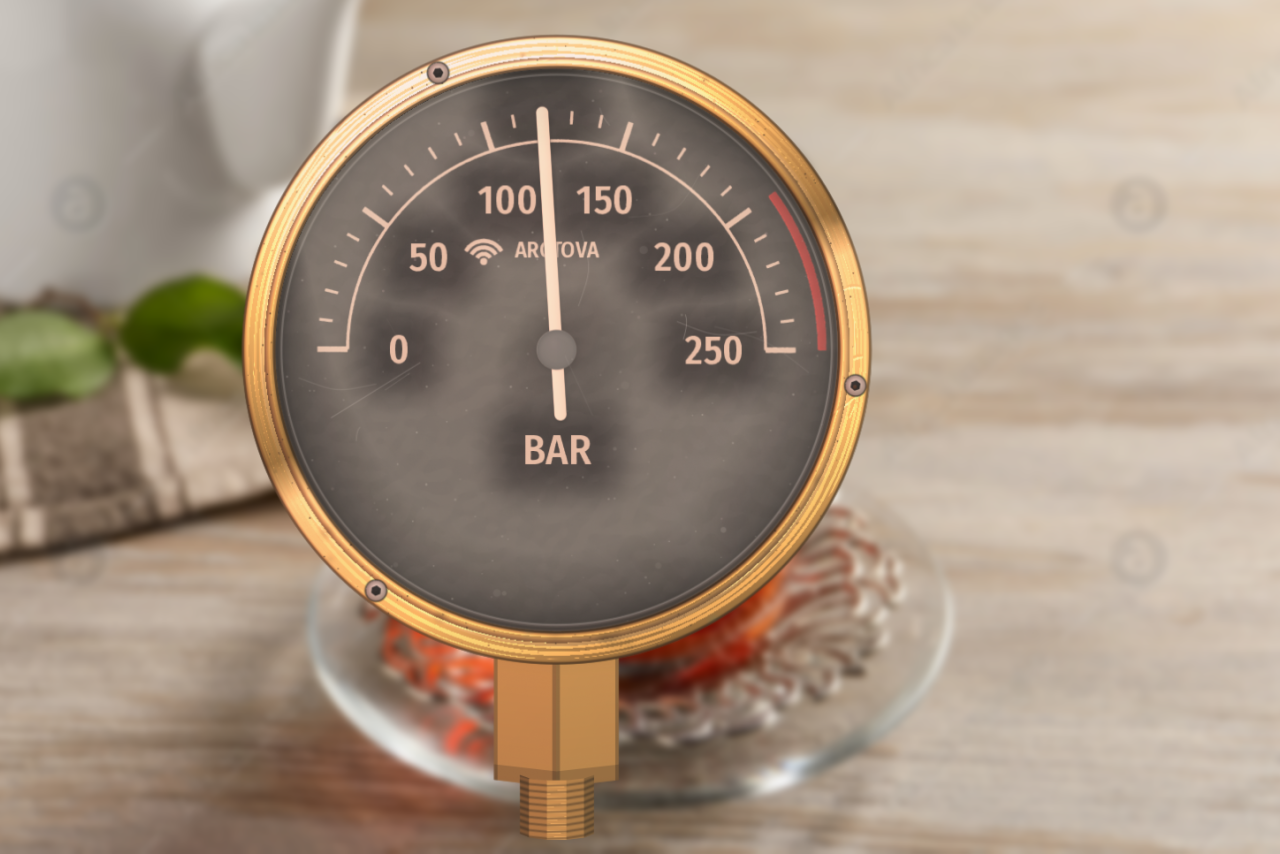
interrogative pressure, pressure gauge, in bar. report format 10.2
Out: 120
